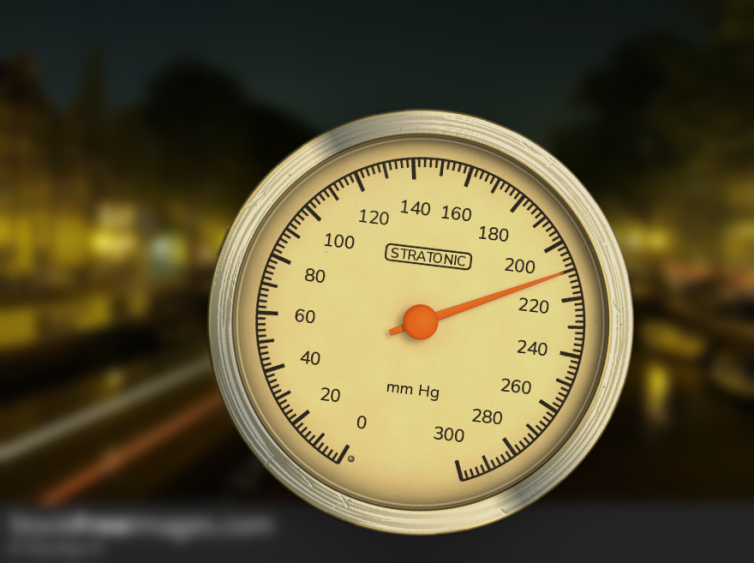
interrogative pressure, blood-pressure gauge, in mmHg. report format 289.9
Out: 210
